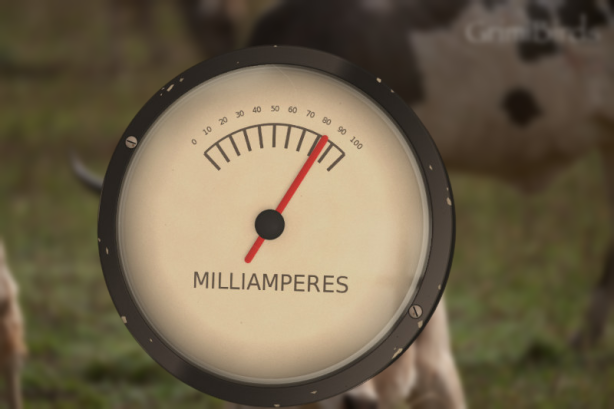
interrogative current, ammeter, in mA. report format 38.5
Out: 85
